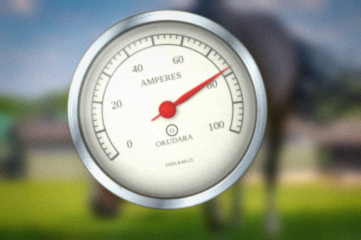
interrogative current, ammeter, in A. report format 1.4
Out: 78
